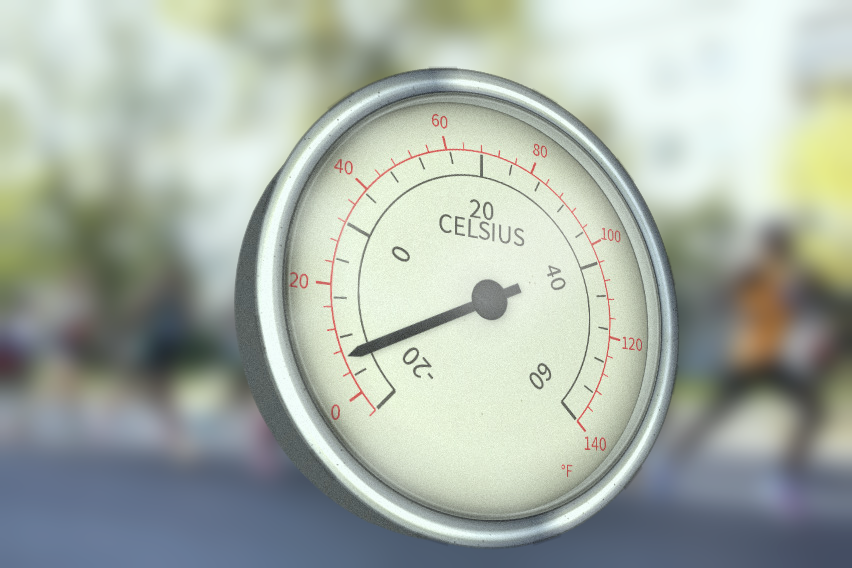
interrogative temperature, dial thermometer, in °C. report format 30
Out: -14
